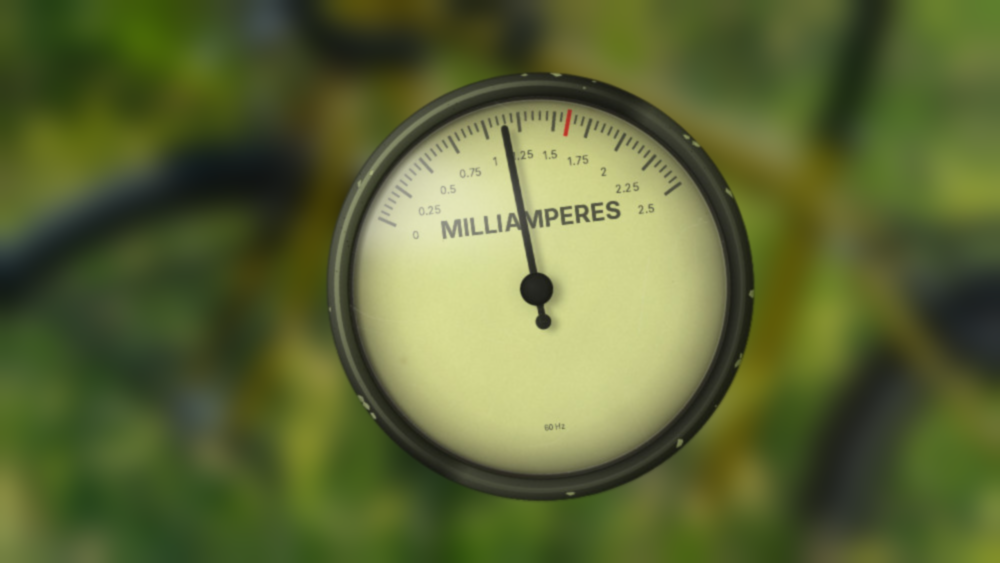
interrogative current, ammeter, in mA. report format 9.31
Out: 1.15
